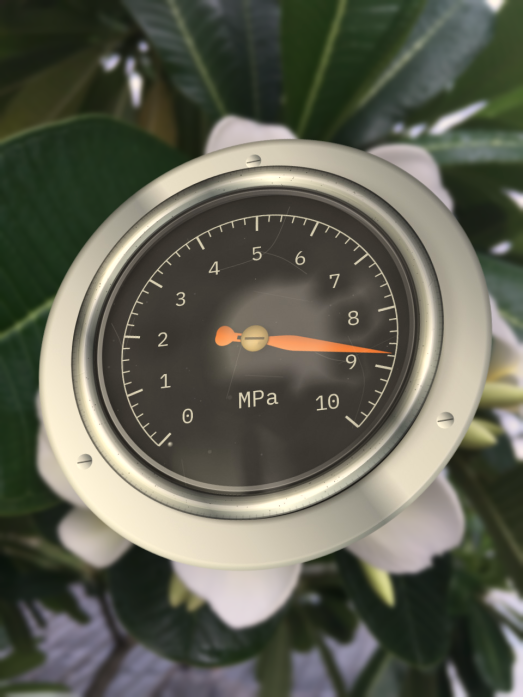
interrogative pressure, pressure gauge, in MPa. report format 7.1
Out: 8.8
